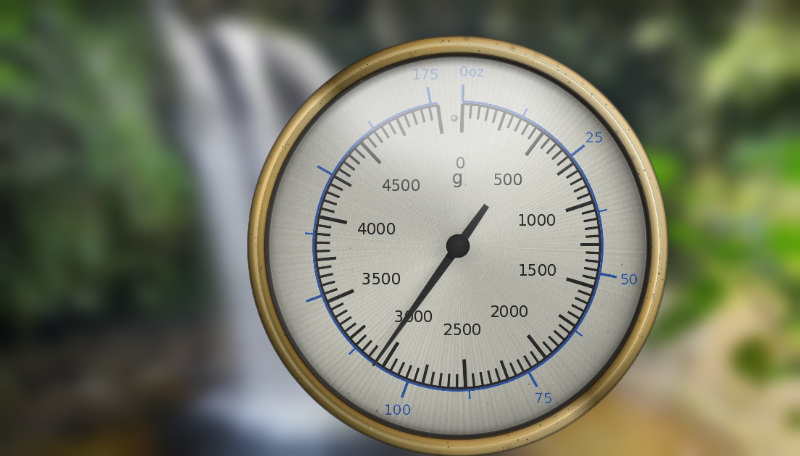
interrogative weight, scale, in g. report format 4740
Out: 3050
